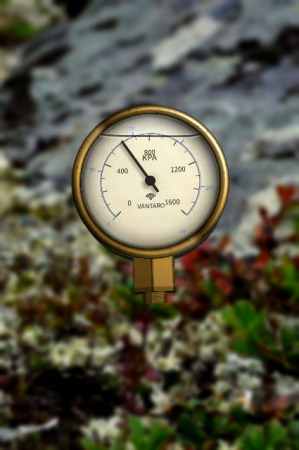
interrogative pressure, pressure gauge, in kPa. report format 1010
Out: 600
